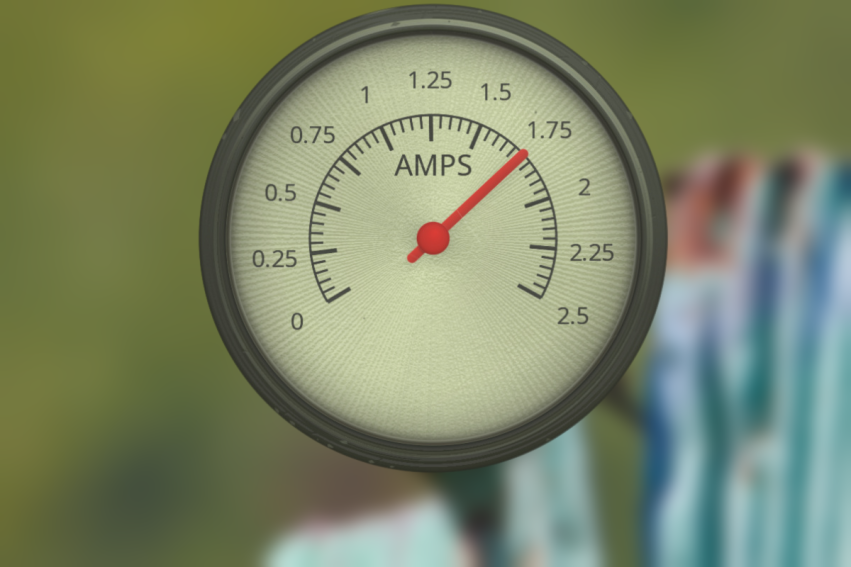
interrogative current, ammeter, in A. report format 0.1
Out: 1.75
